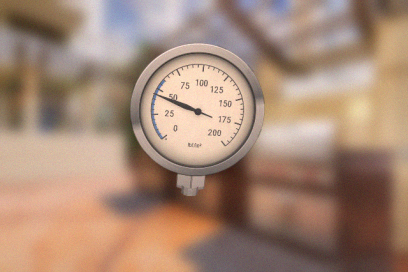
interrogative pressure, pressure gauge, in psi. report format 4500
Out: 45
